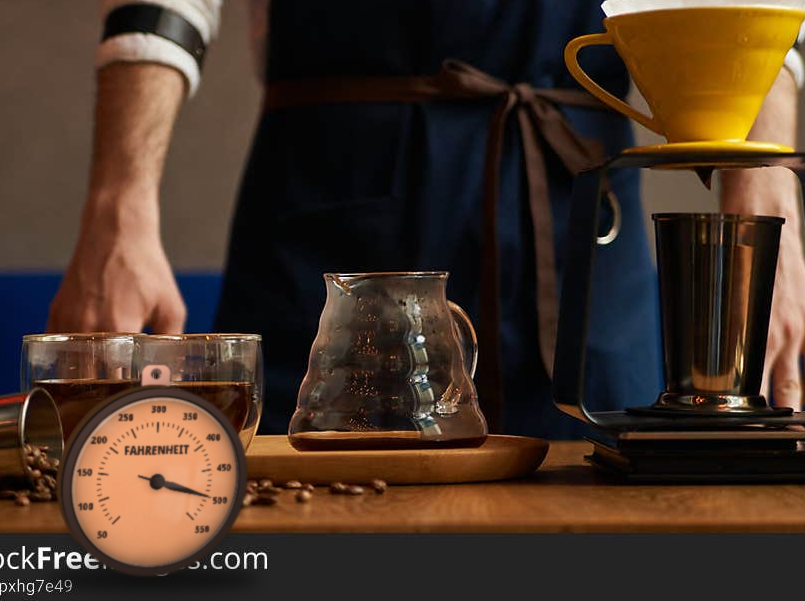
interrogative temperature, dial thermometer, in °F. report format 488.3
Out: 500
